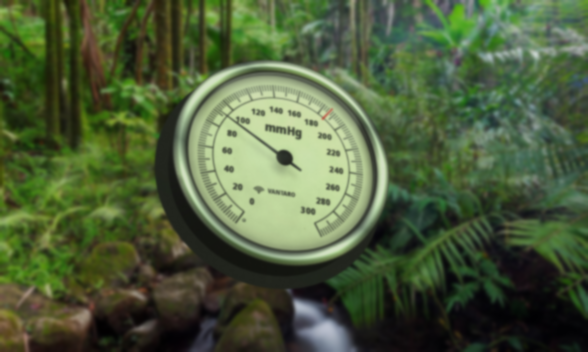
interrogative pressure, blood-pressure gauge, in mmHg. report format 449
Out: 90
